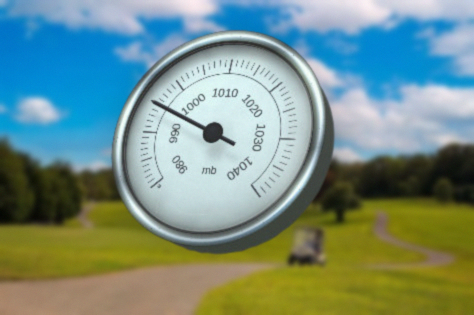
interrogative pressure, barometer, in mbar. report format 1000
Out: 995
